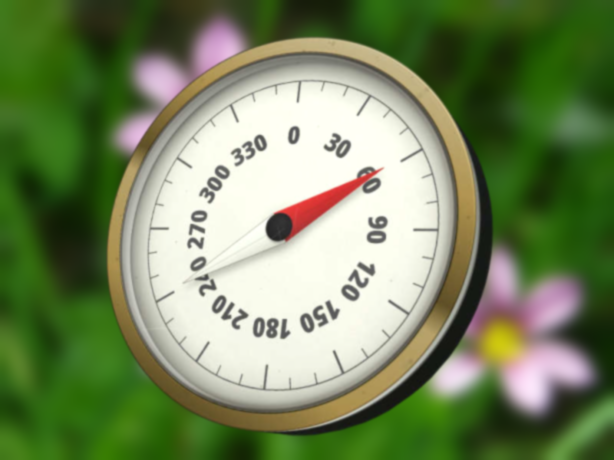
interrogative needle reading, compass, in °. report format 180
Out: 60
